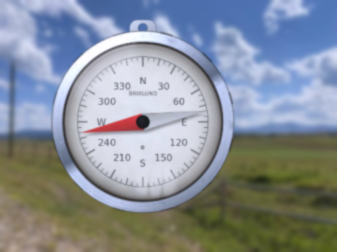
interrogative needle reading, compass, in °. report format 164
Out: 260
